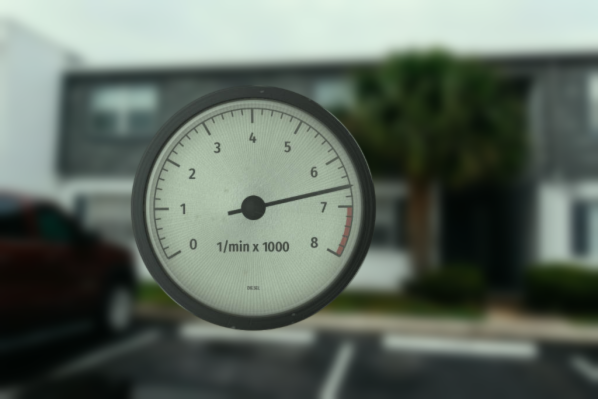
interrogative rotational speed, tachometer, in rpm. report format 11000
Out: 6600
